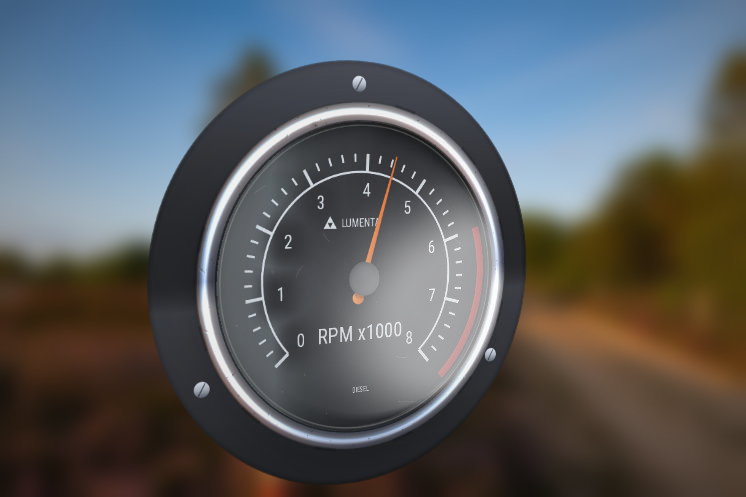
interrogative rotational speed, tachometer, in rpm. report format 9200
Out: 4400
